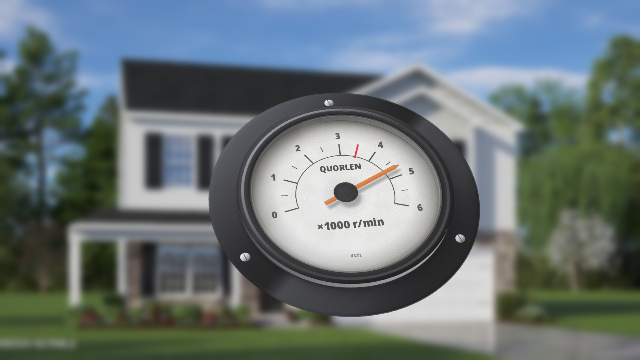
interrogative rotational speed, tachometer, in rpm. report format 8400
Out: 4750
